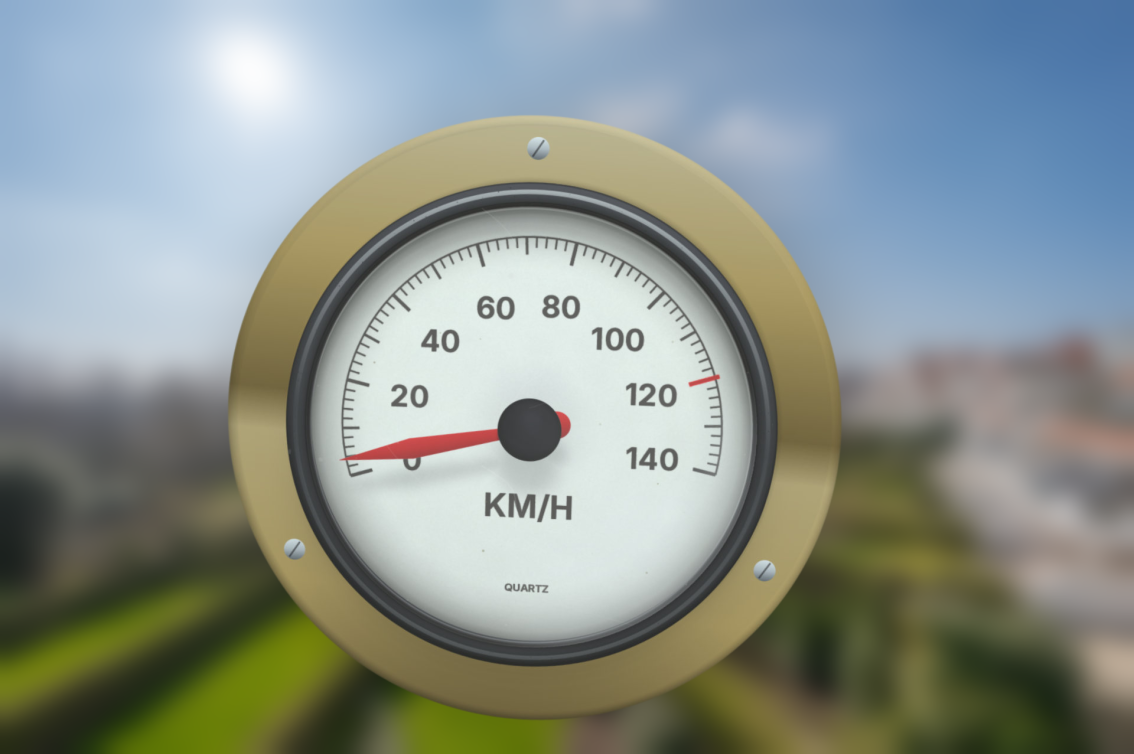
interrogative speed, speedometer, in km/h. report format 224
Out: 4
